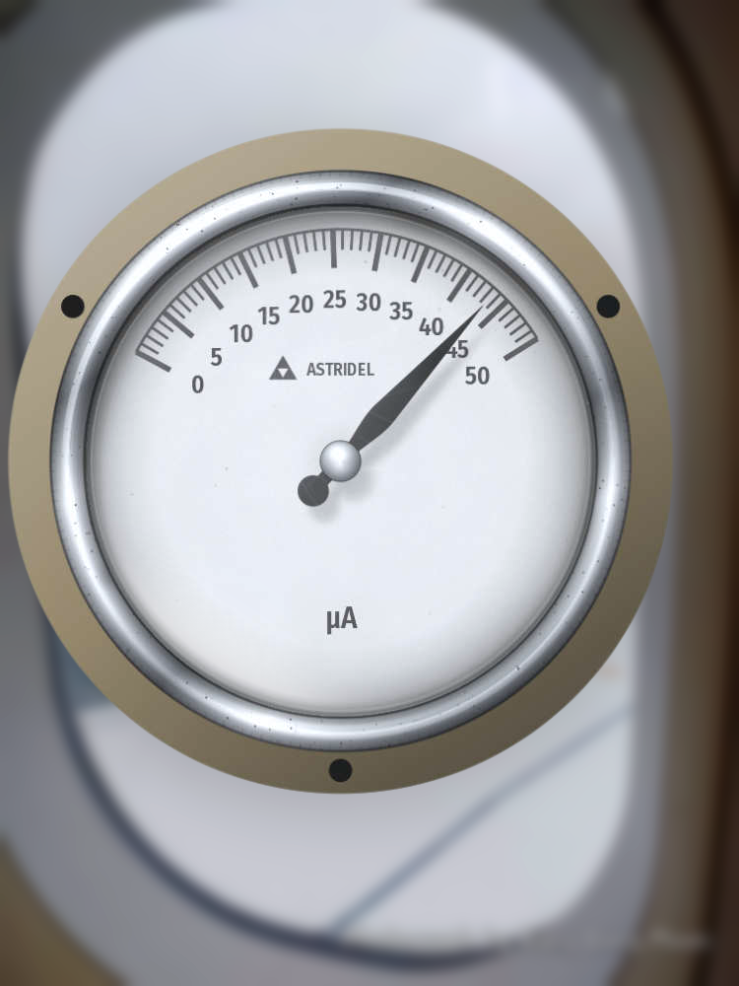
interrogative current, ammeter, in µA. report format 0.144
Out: 43.5
